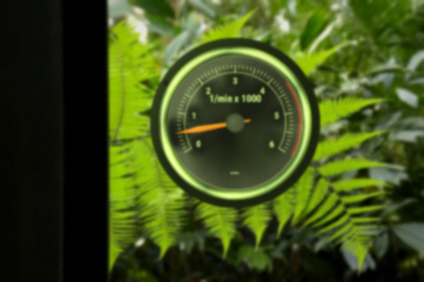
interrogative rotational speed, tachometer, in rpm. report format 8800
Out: 500
